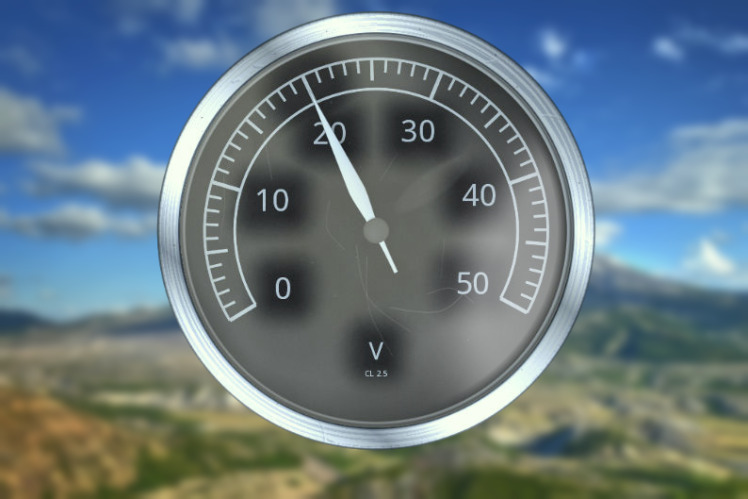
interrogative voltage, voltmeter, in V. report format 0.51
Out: 20
